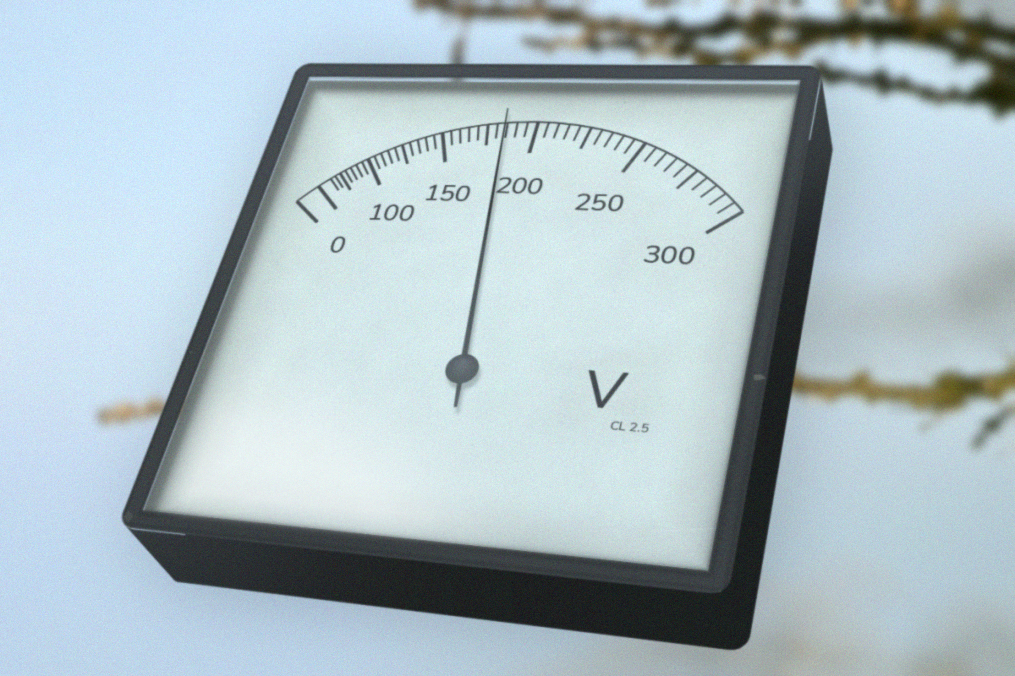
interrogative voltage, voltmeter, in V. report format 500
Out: 185
